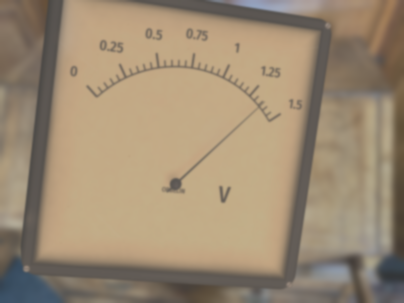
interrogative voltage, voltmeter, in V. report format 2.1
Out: 1.35
